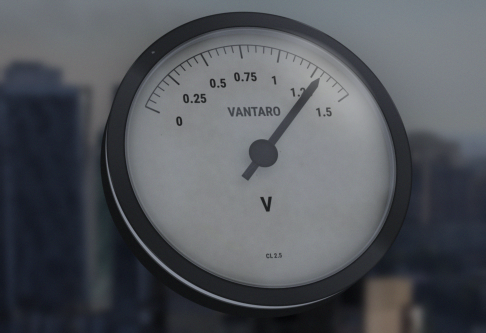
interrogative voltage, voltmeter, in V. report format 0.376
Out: 1.3
